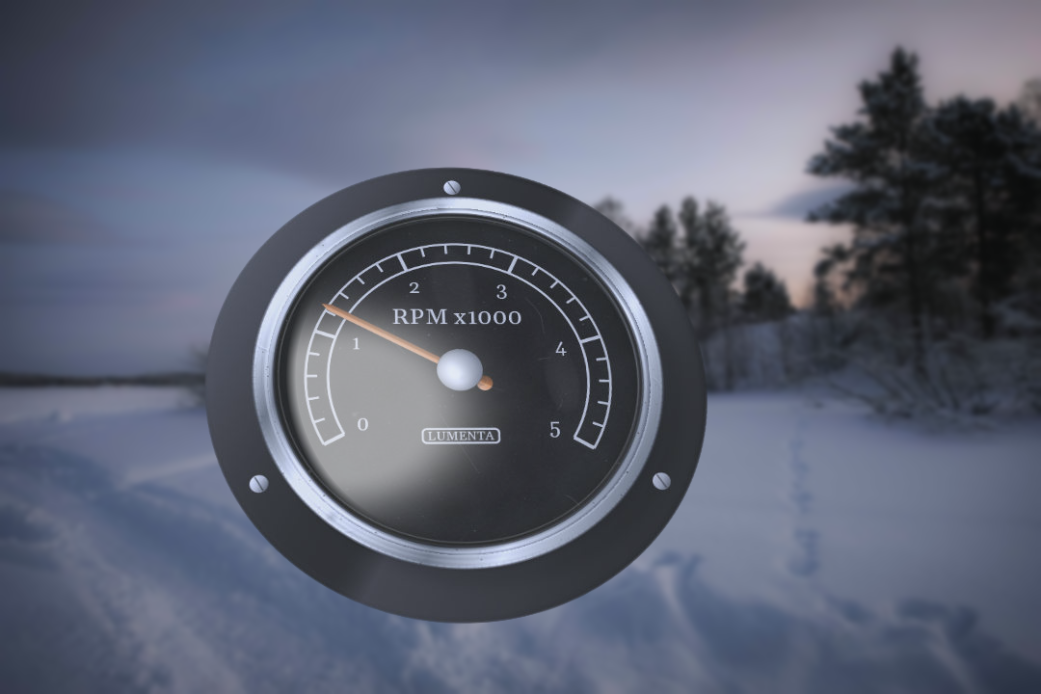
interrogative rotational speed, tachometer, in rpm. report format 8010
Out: 1200
